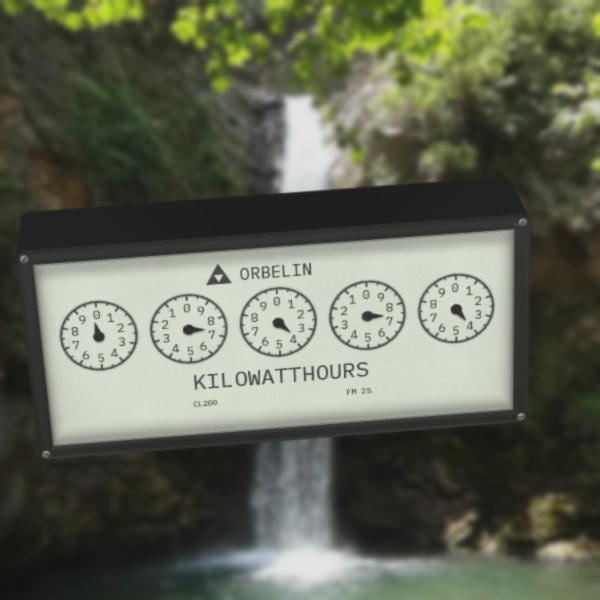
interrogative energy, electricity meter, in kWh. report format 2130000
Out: 97374
